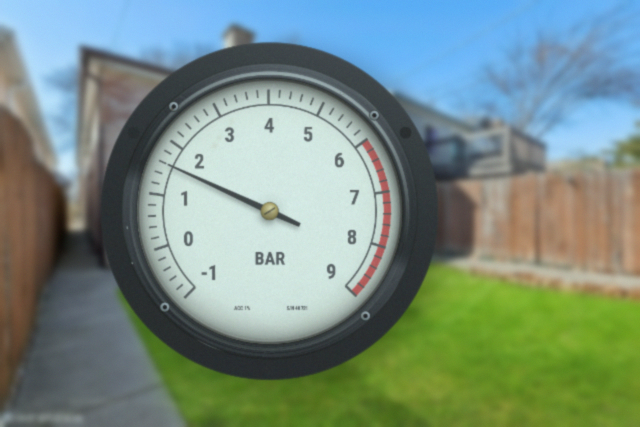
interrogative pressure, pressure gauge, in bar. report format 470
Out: 1.6
